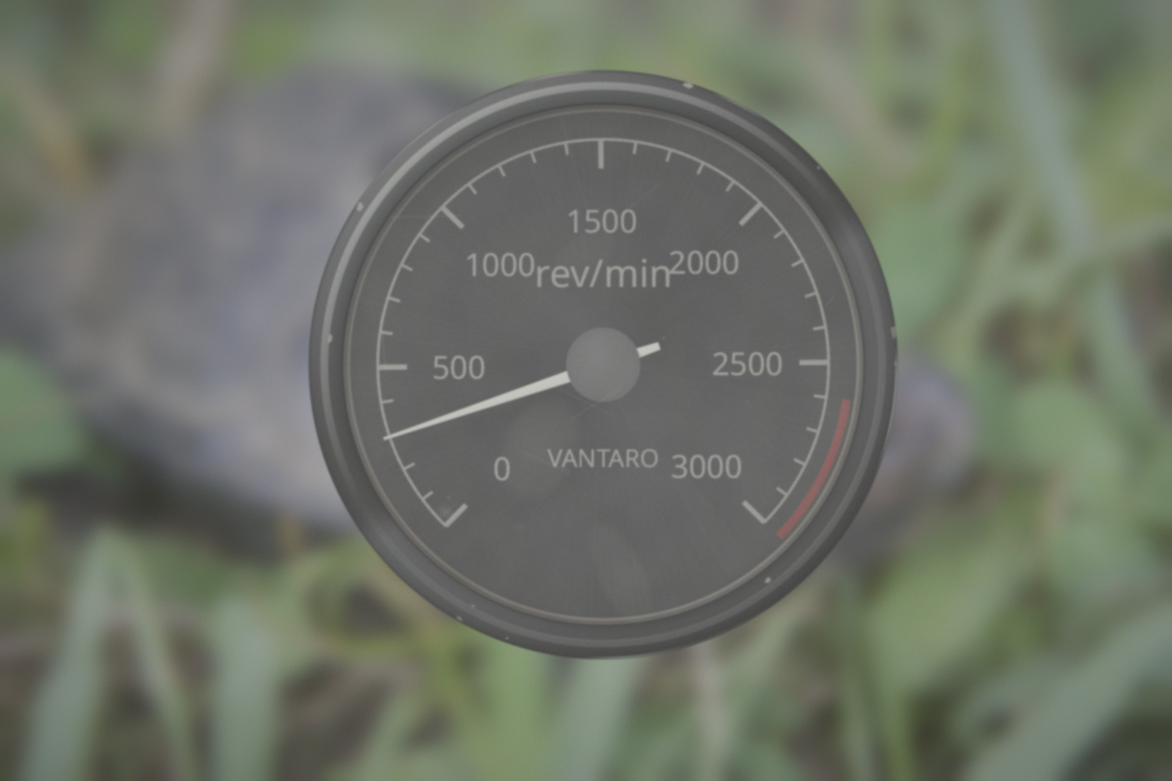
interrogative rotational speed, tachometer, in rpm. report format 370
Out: 300
